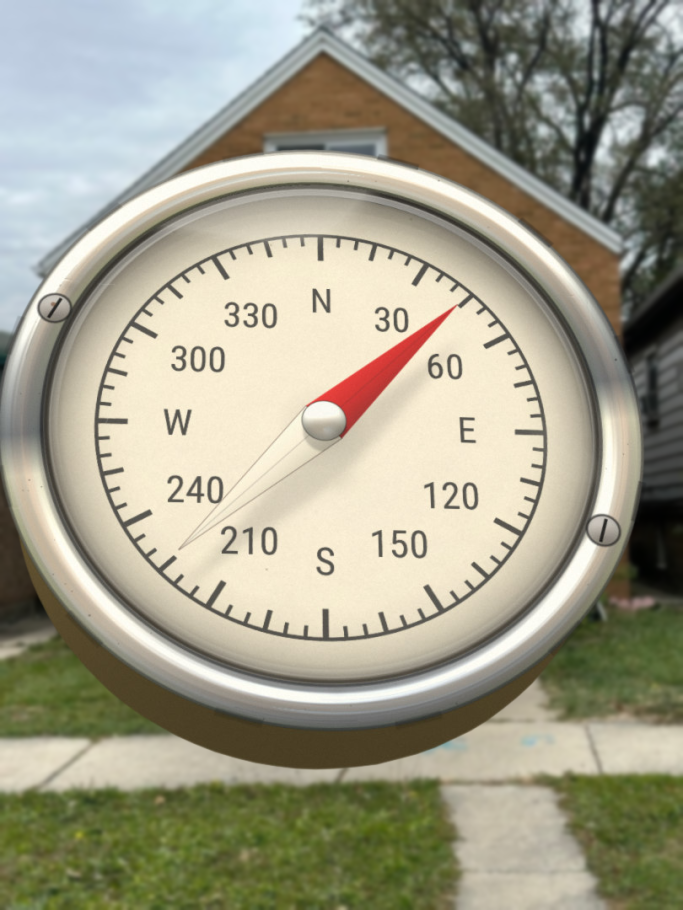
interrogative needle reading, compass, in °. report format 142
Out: 45
